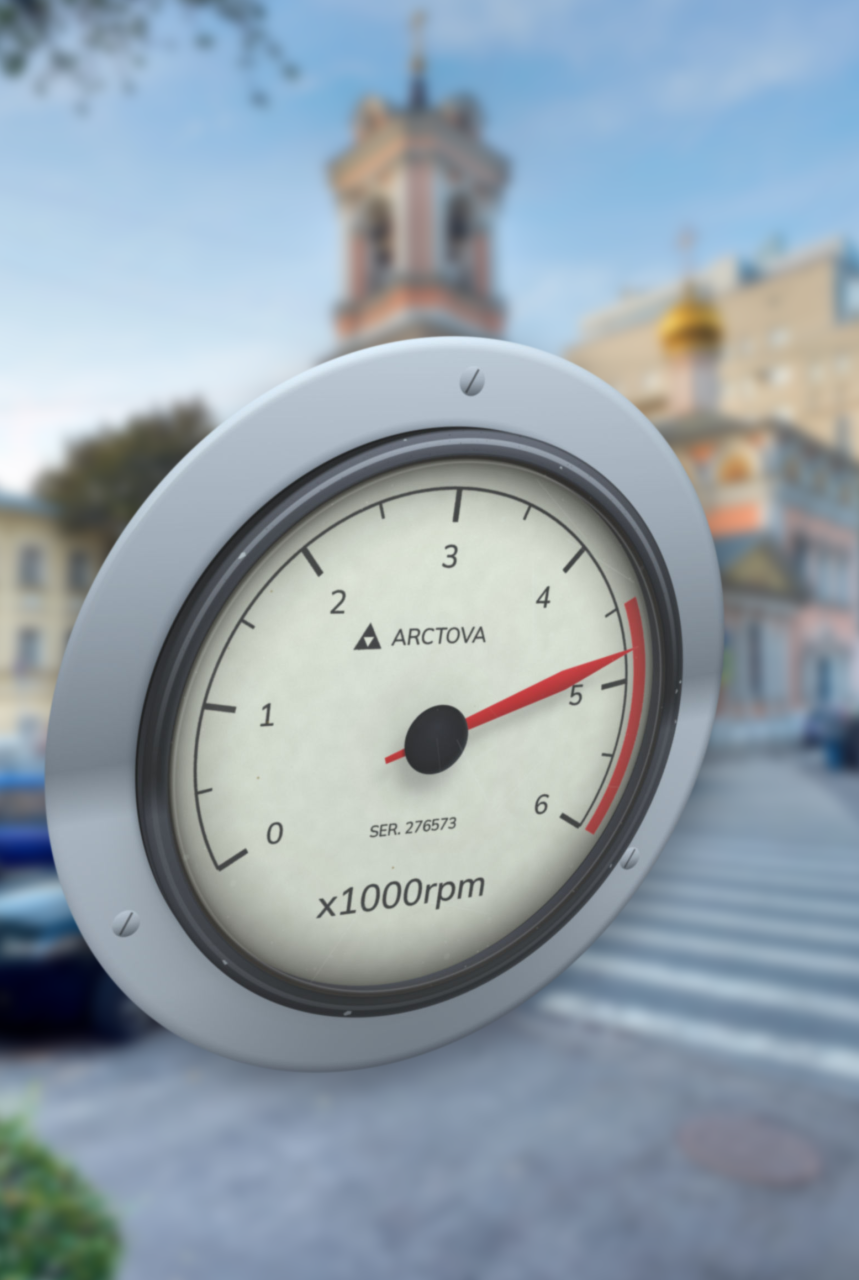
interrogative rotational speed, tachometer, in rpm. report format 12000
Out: 4750
